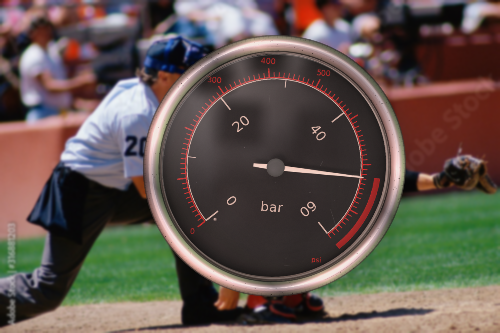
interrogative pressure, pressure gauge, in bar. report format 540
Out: 50
